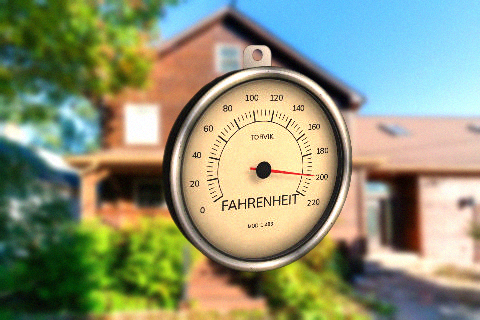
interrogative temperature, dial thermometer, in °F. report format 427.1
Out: 200
